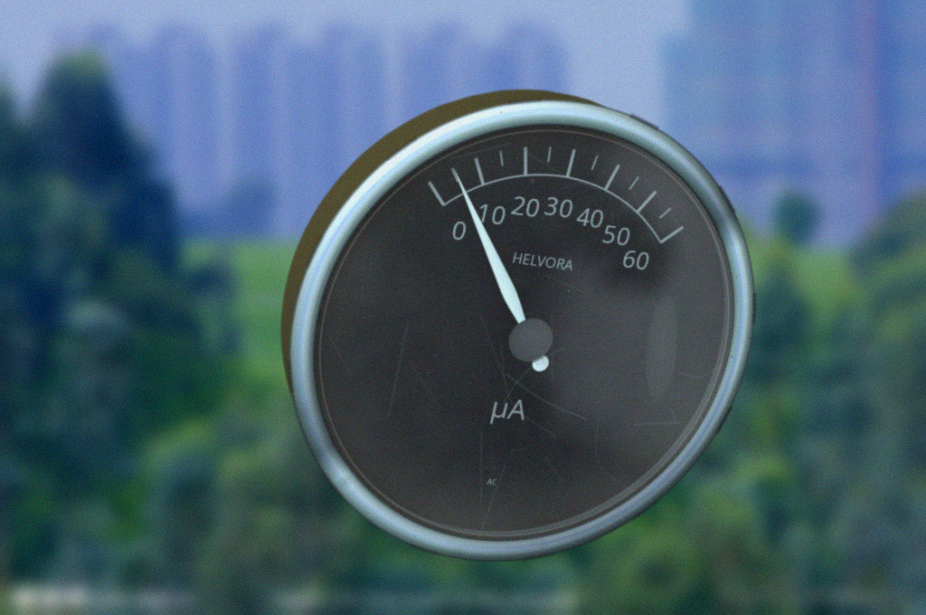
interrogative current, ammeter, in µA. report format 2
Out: 5
